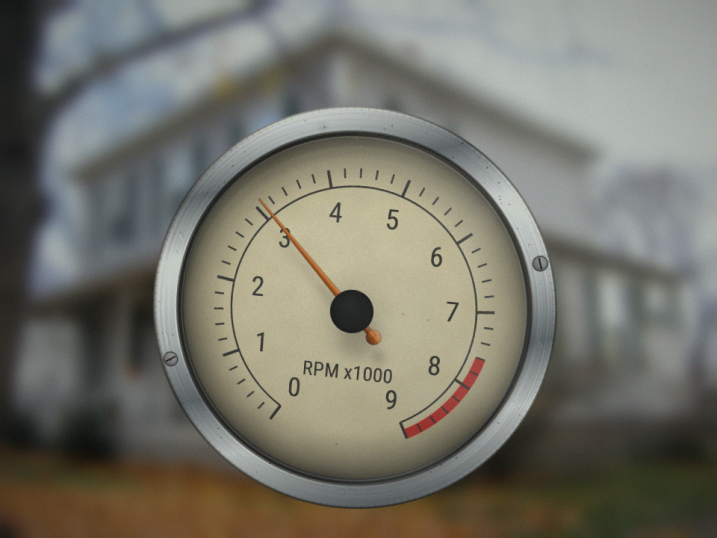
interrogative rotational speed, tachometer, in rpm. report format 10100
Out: 3100
